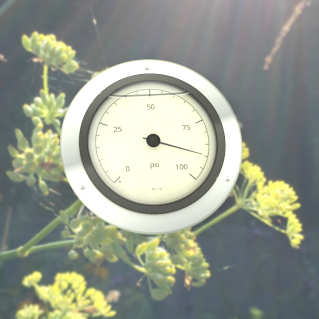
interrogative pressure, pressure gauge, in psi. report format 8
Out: 90
